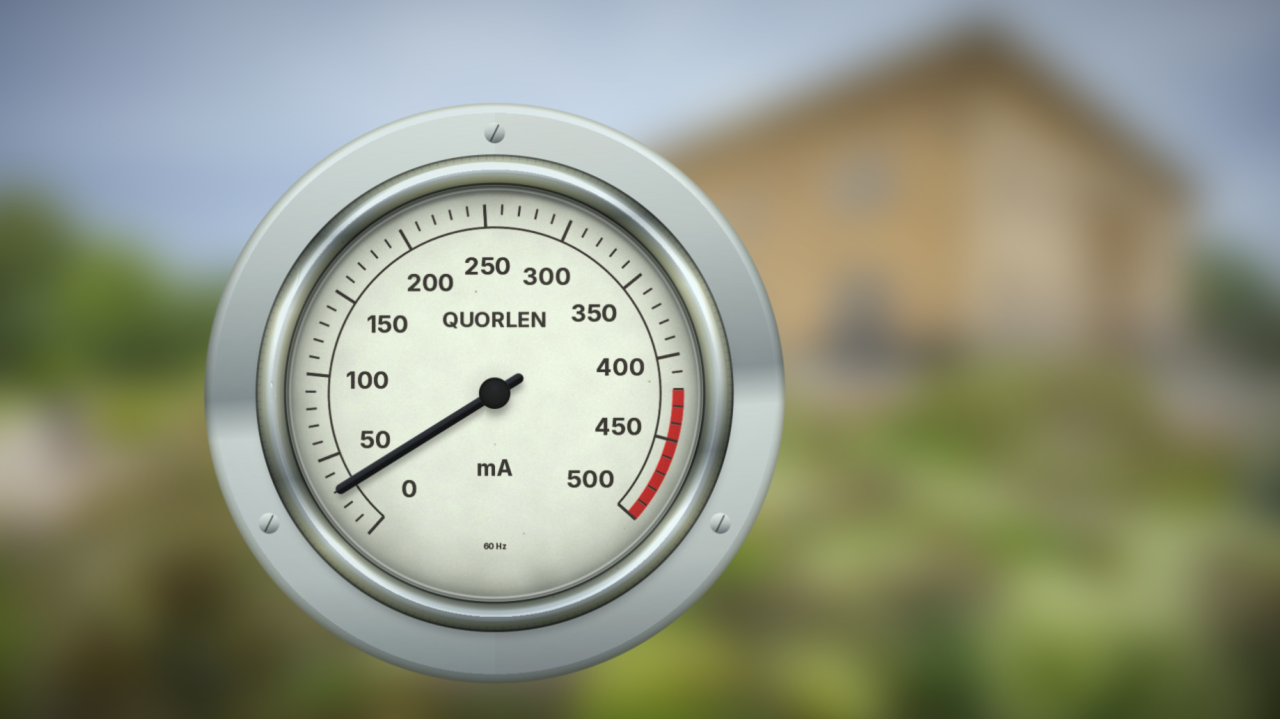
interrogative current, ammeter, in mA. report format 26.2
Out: 30
